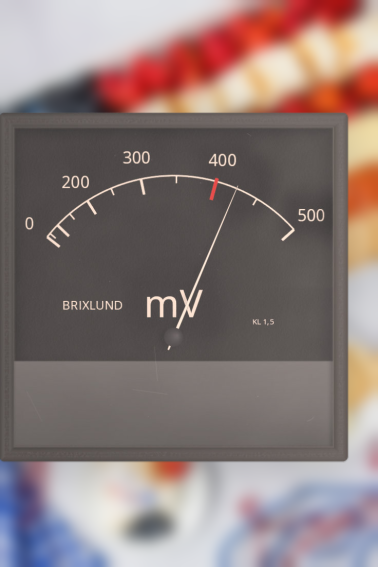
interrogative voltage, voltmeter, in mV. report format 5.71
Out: 425
